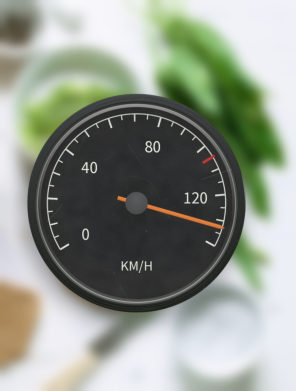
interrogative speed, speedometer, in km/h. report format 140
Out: 132.5
